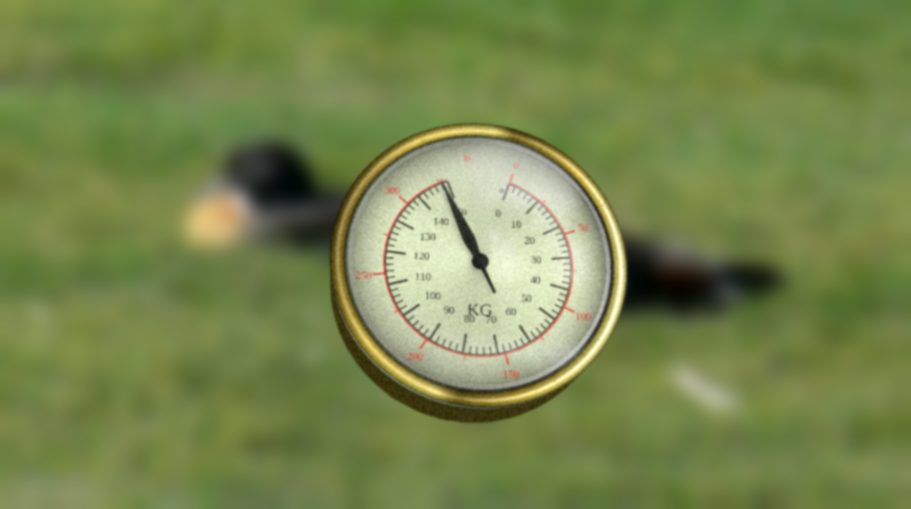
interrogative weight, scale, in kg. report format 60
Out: 148
